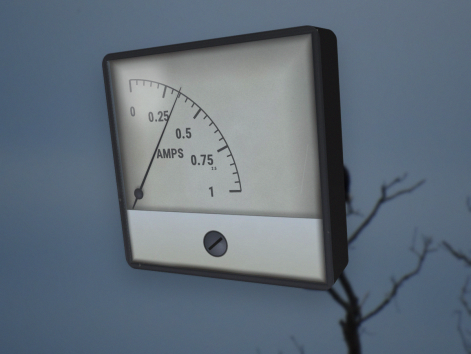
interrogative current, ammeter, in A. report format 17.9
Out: 0.35
